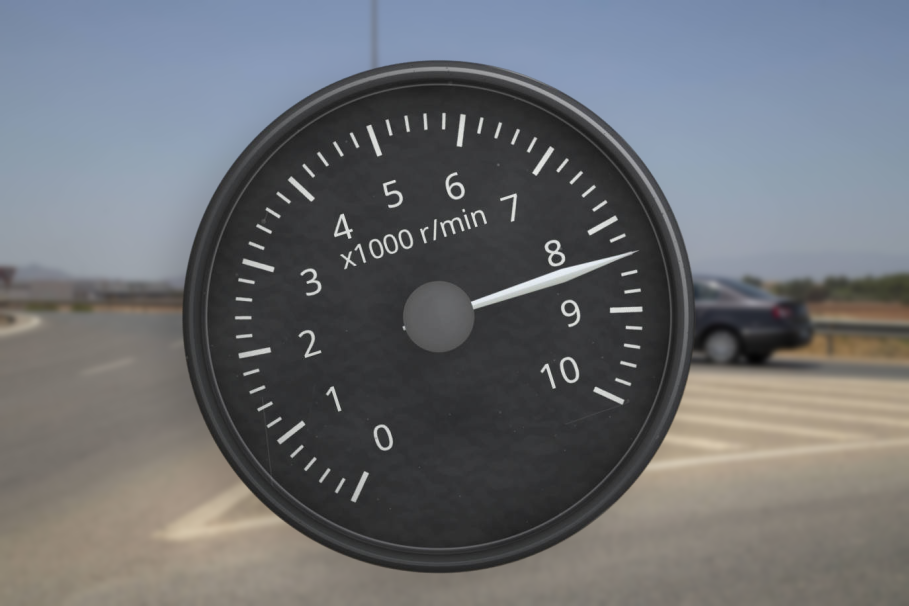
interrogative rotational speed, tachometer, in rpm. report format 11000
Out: 8400
